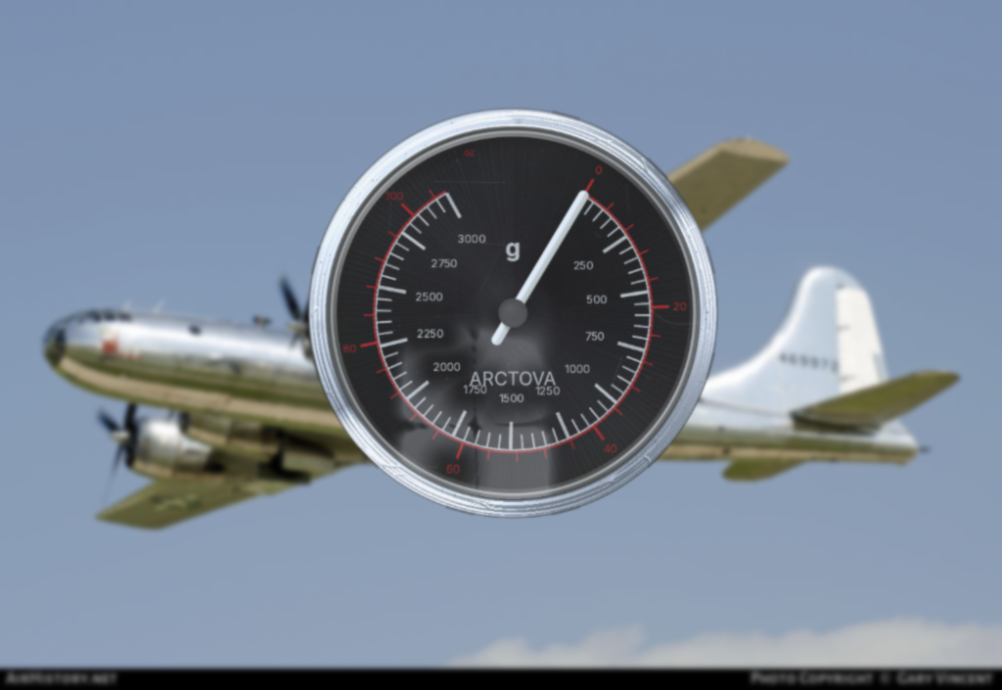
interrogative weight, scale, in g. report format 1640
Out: 0
